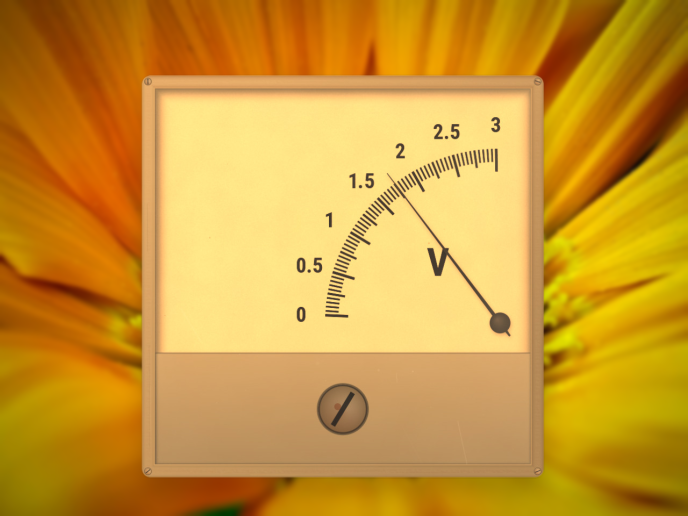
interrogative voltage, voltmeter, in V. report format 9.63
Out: 1.75
